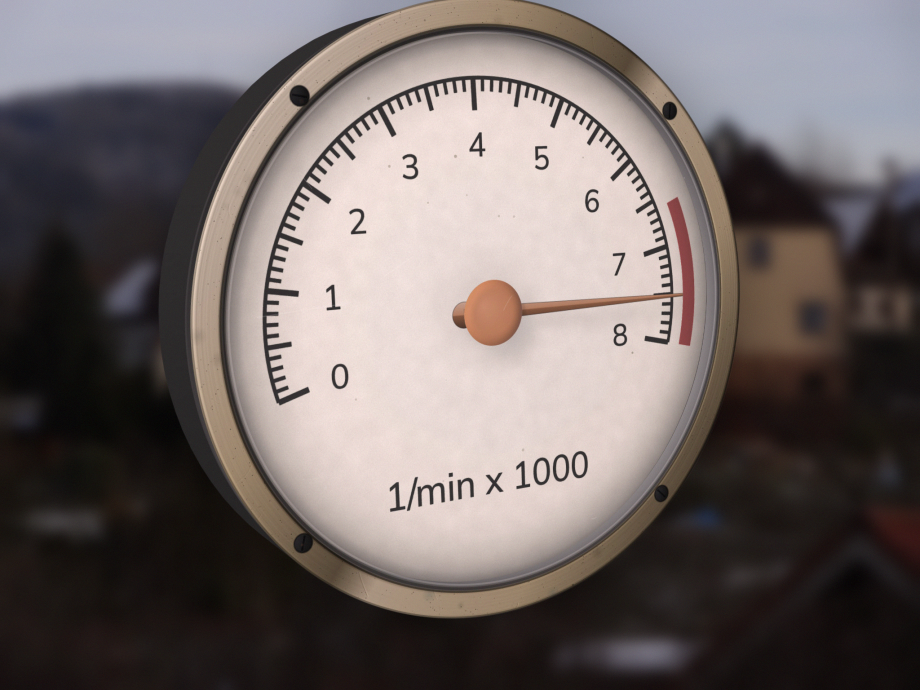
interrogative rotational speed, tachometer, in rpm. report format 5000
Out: 7500
